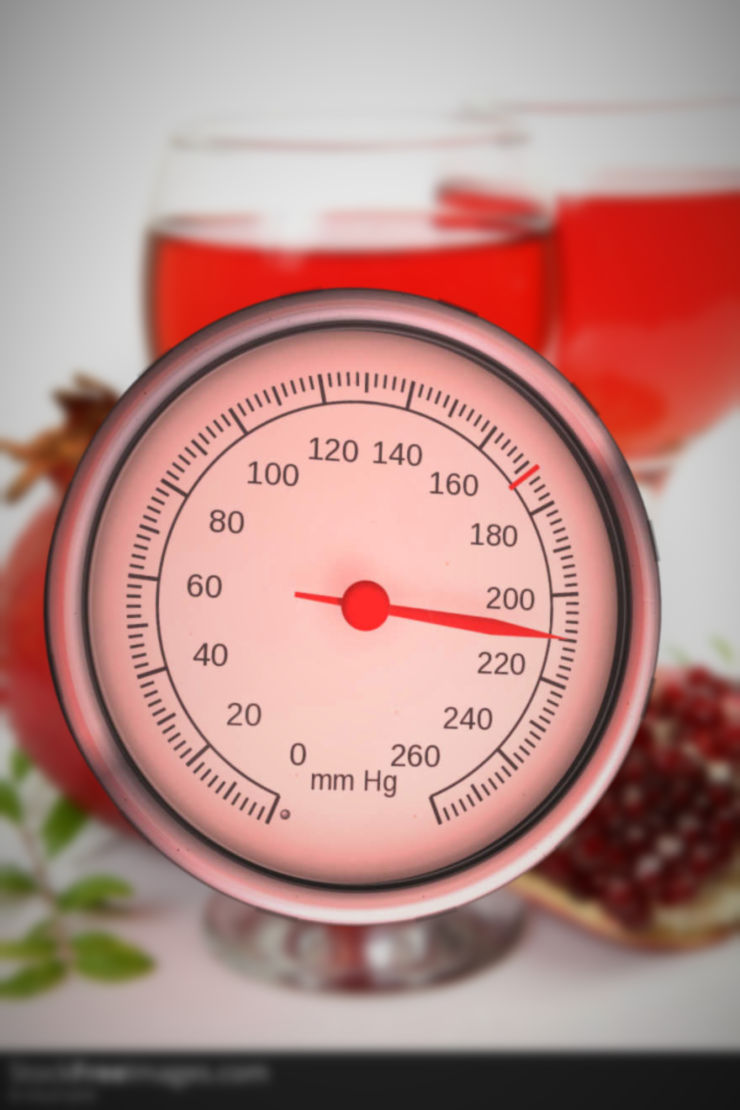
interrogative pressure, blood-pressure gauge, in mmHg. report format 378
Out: 210
